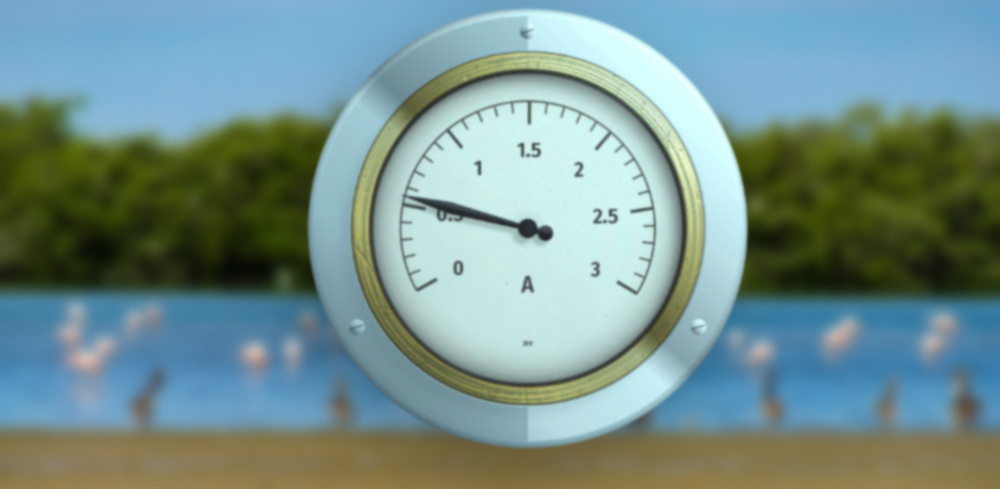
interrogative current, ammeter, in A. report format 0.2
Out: 0.55
